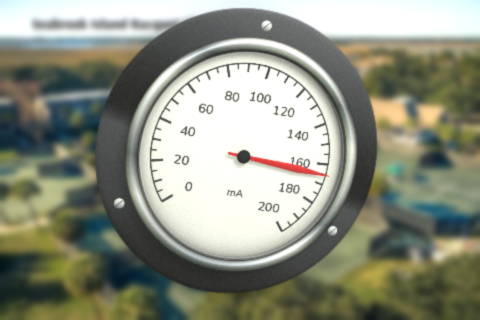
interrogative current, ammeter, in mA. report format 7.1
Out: 165
